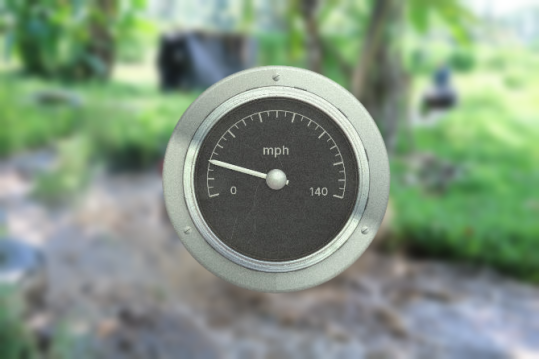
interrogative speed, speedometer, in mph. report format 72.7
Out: 20
